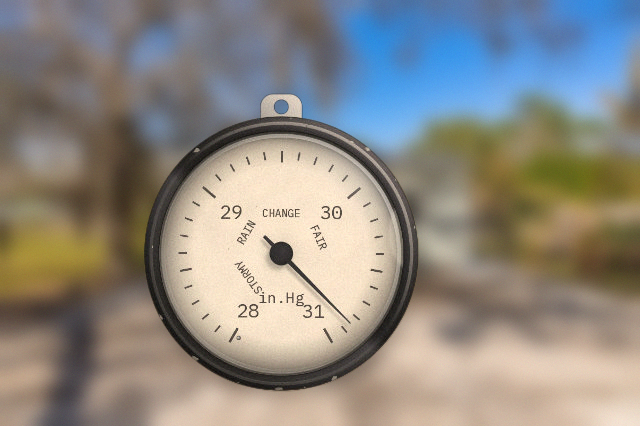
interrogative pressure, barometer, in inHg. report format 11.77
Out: 30.85
